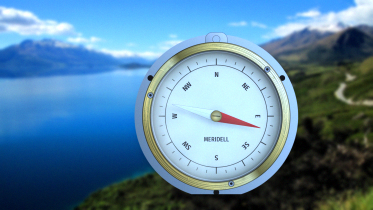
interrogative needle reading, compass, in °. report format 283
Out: 105
